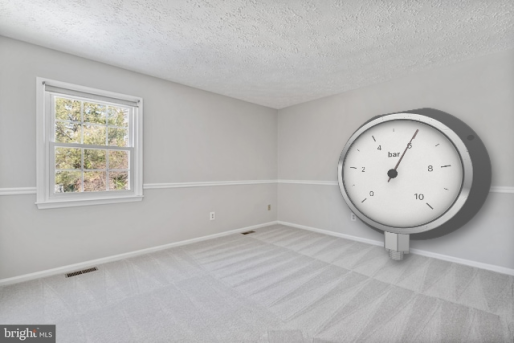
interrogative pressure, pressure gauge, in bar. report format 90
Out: 6
